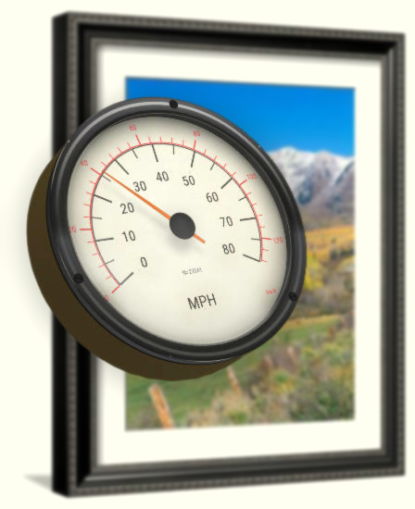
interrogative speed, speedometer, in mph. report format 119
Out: 25
